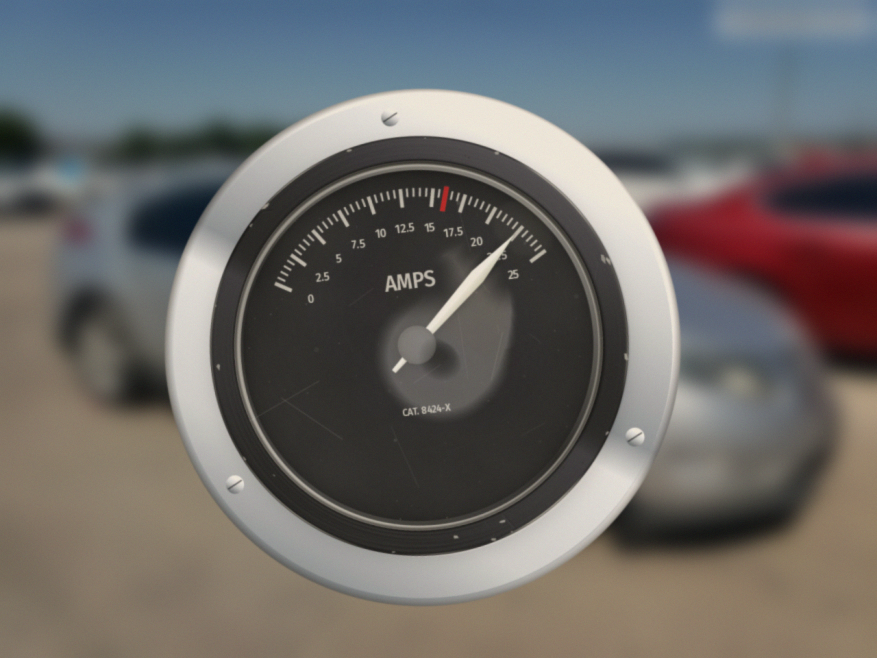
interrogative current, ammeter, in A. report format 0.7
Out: 22.5
